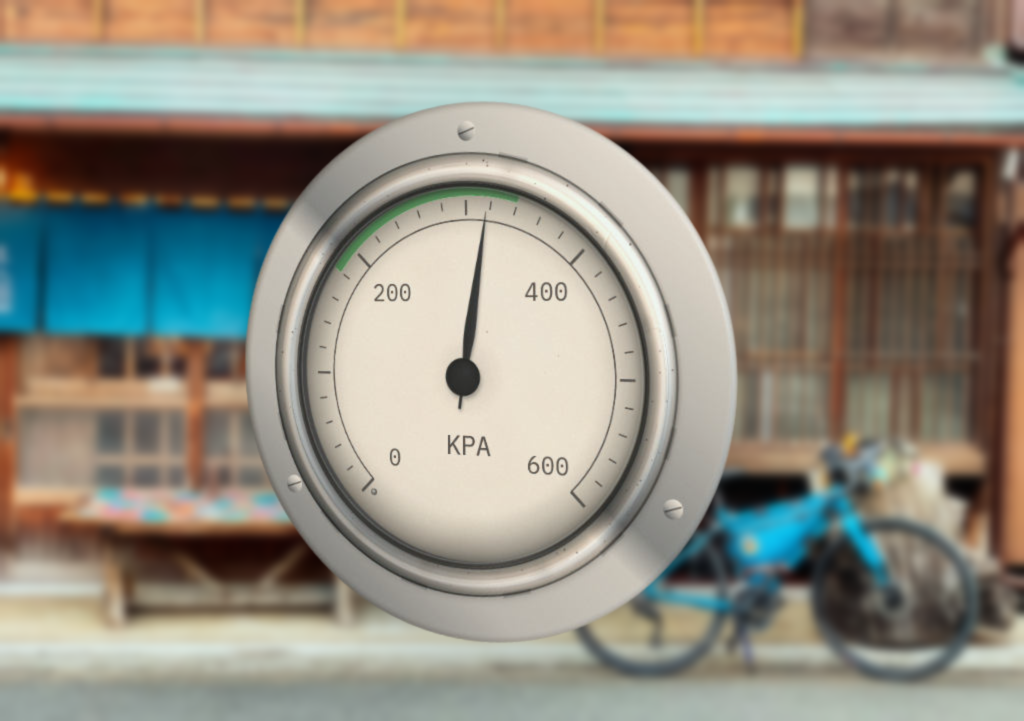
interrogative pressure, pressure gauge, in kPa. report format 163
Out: 320
